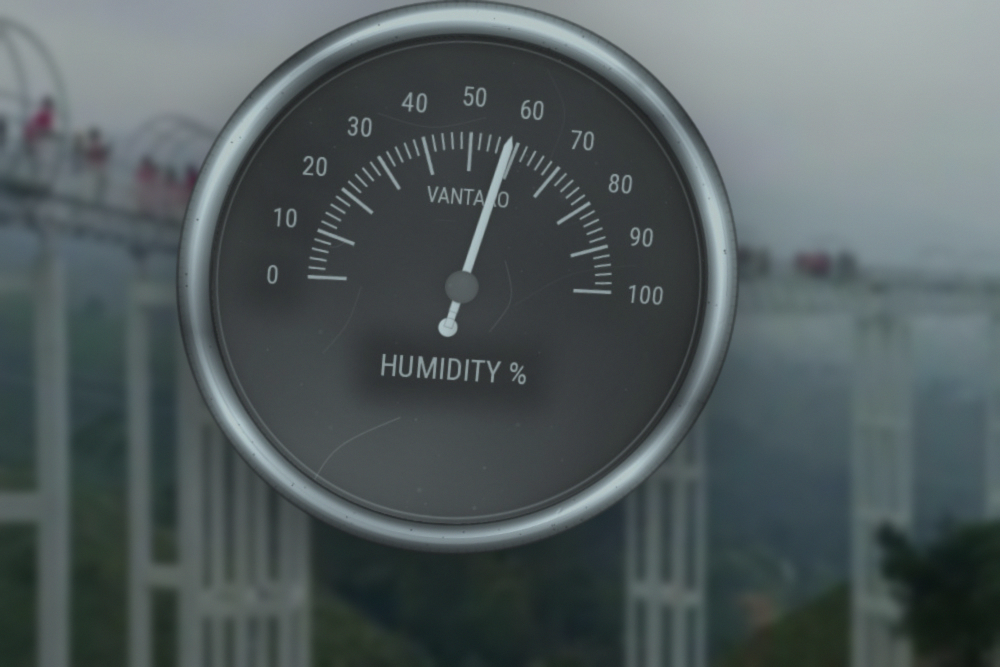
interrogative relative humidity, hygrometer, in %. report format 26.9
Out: 58
